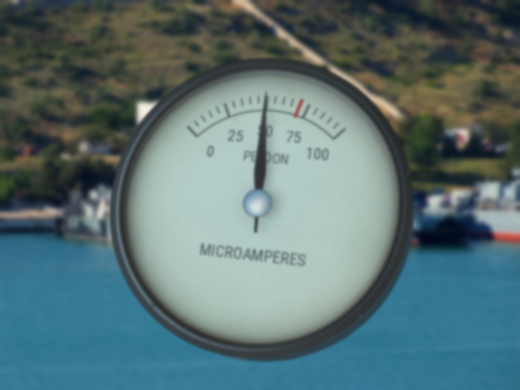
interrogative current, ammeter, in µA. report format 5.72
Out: 50
